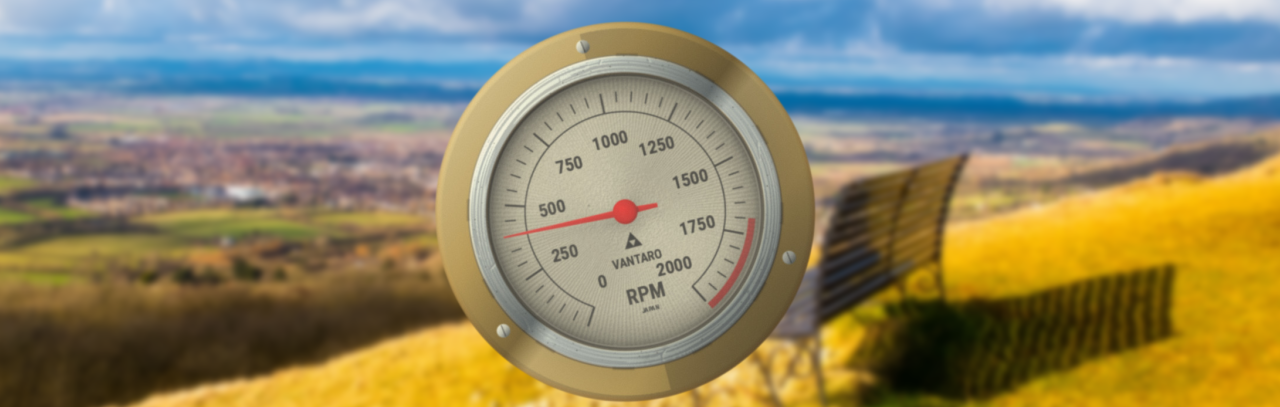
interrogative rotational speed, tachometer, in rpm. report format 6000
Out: 400
